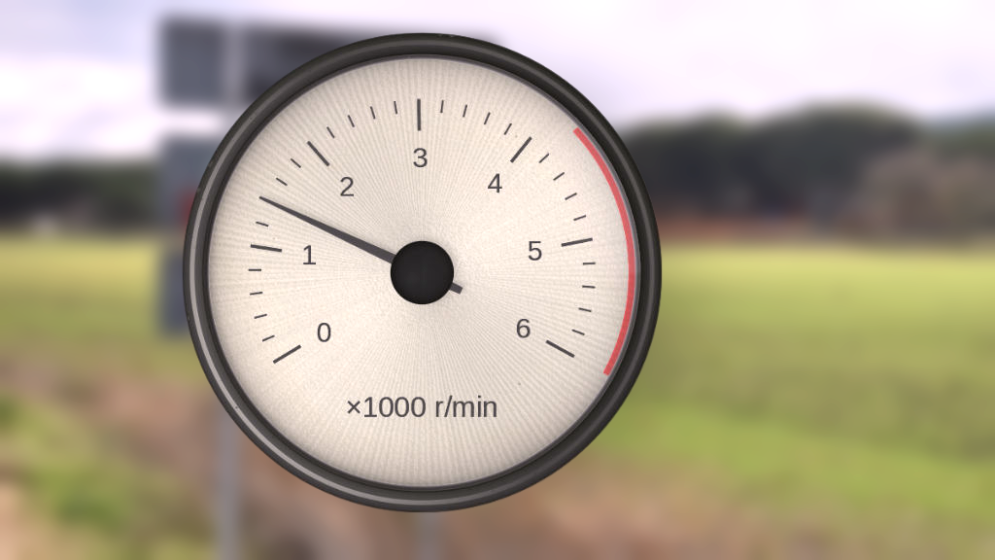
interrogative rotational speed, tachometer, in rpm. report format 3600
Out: 1400
